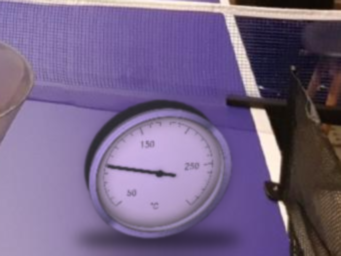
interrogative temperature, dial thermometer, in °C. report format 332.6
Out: 100
